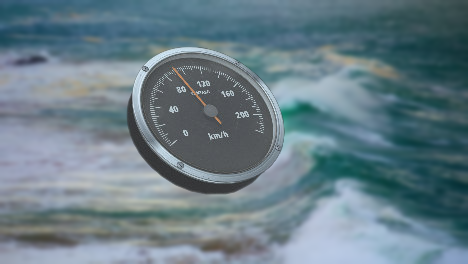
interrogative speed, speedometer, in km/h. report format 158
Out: 90
